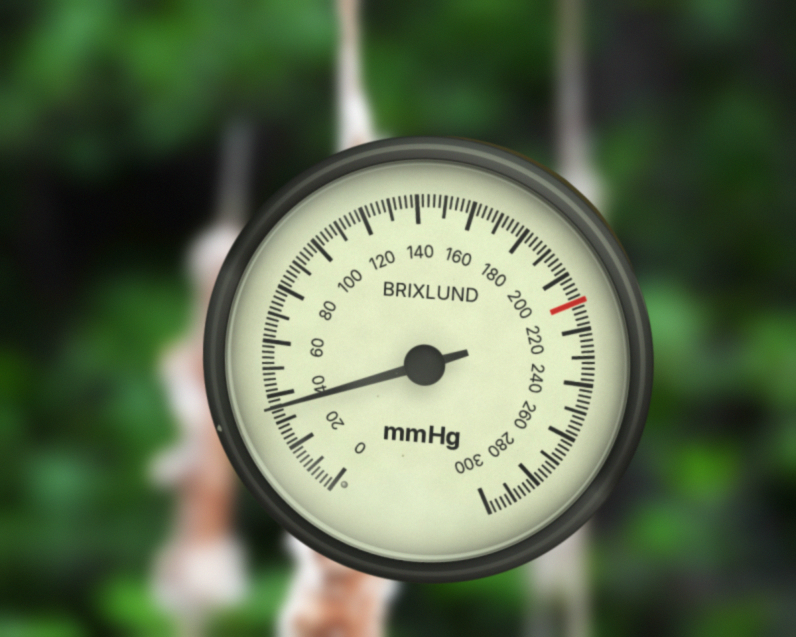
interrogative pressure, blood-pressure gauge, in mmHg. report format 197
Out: 36
